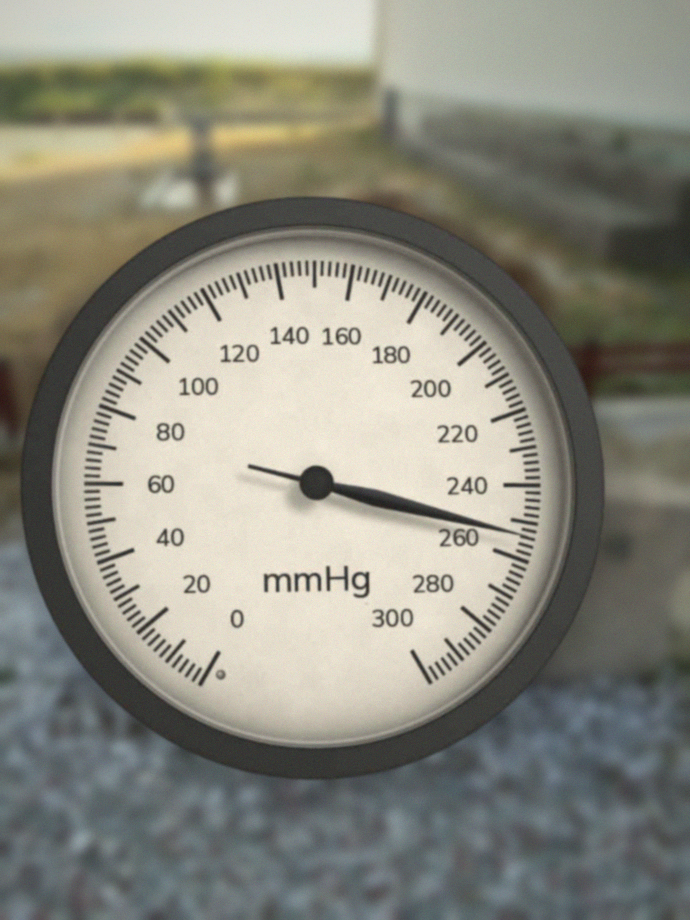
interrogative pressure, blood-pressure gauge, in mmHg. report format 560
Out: 254
